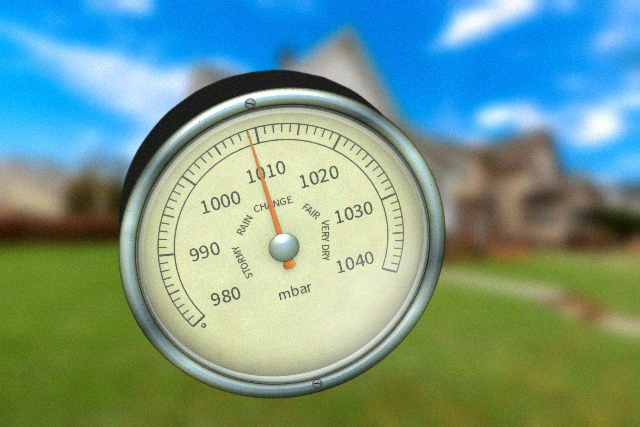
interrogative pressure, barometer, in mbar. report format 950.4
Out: 1009
